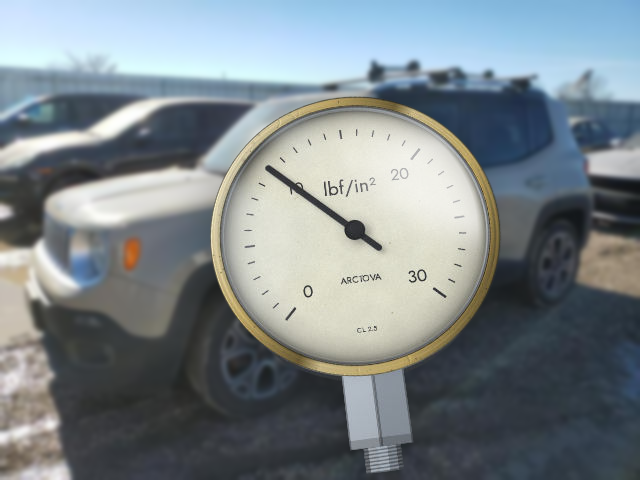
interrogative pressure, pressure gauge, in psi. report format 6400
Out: 10
